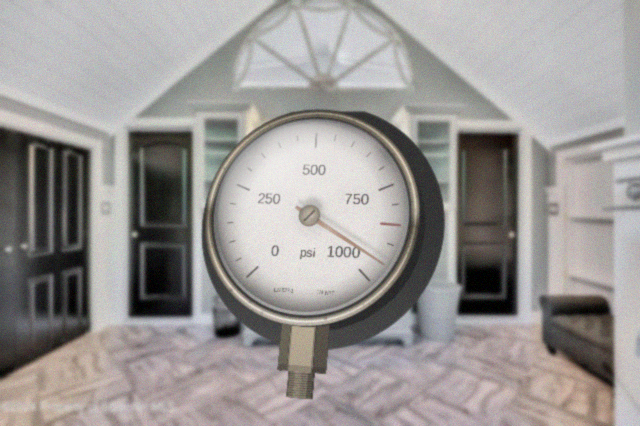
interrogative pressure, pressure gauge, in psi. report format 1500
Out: 950
